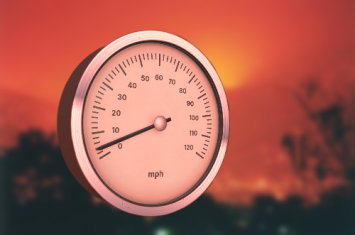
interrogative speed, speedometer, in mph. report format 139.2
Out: 4
